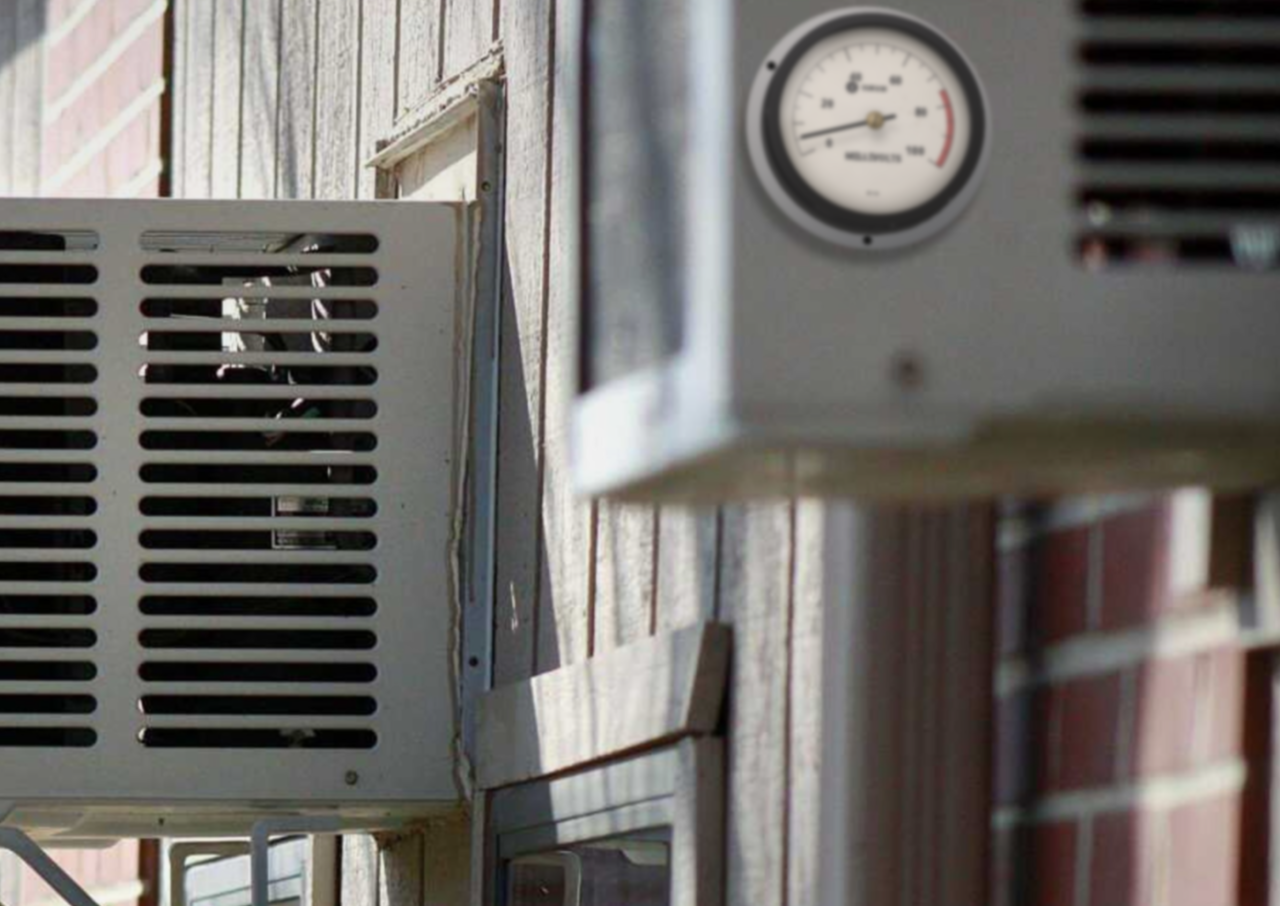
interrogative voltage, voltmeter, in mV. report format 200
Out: 5
